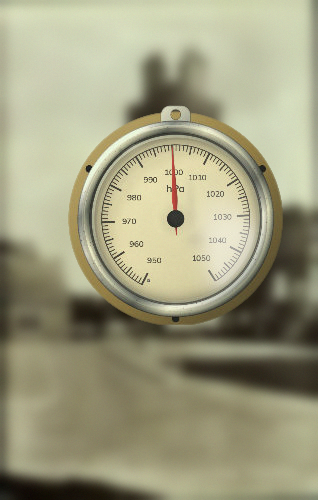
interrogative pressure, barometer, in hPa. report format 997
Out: 1000
